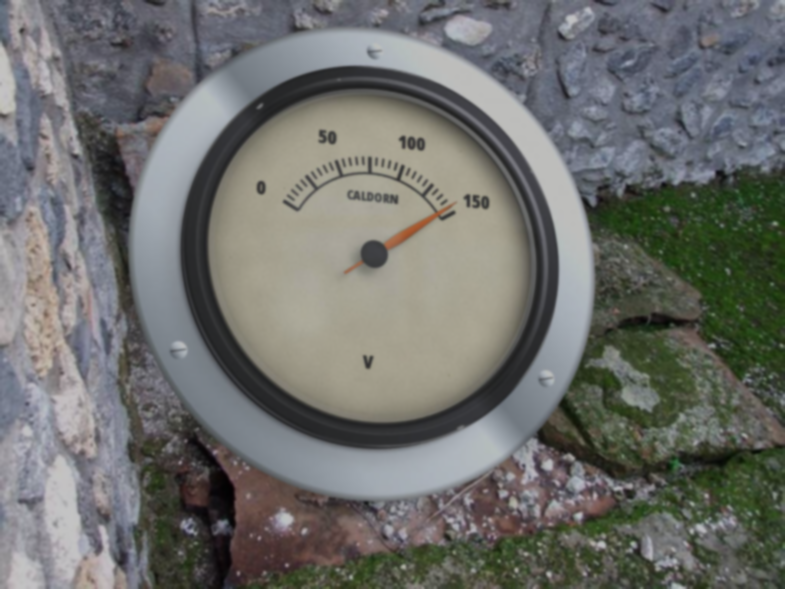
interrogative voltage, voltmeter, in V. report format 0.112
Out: 145
